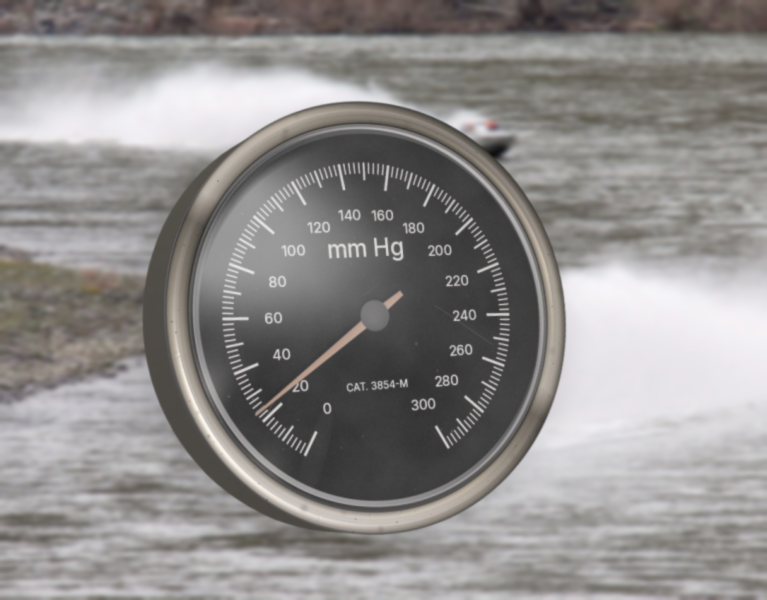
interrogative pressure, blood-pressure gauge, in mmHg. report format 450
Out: 24
